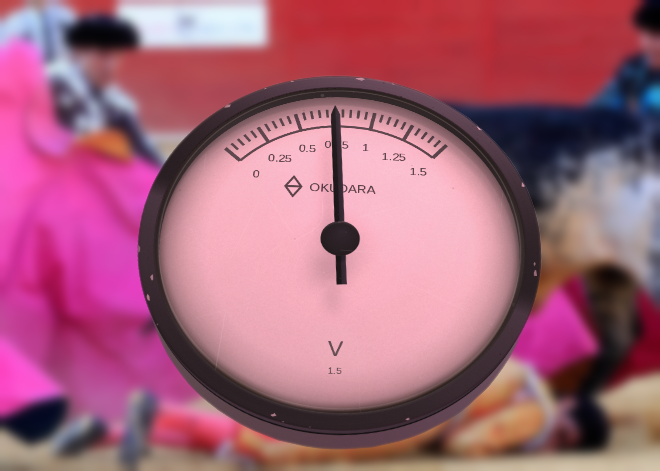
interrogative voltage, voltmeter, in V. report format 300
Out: 0.75
